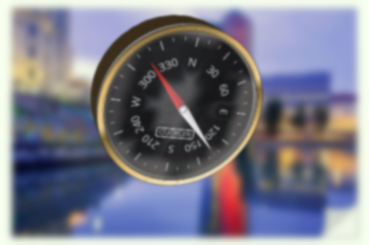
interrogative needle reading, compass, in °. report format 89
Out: 315
